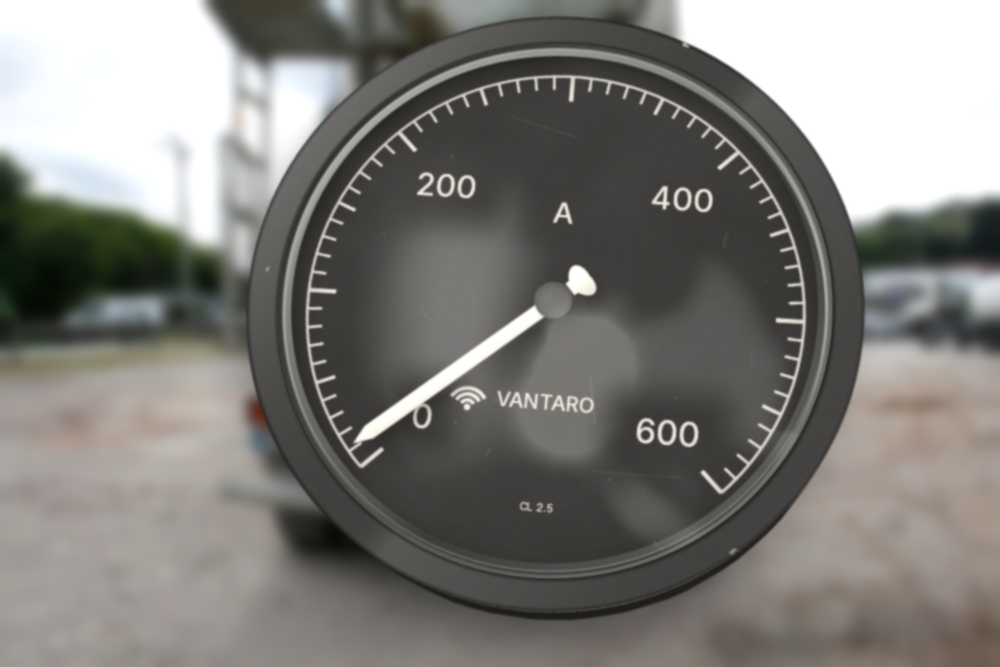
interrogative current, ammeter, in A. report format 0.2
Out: 10
